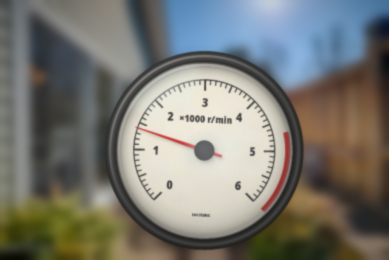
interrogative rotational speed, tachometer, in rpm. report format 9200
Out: 1400
